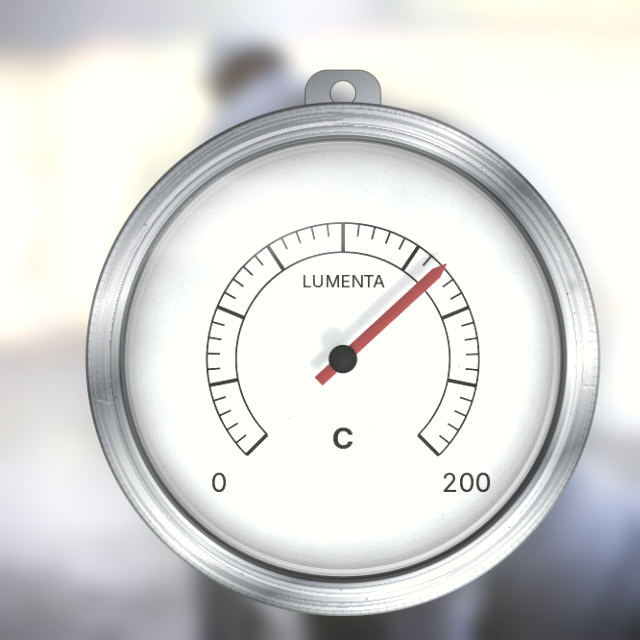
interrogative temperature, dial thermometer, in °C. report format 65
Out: 135
